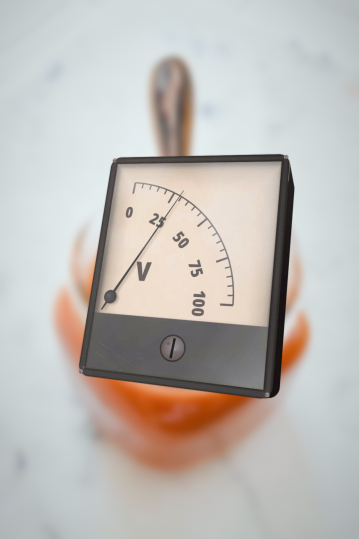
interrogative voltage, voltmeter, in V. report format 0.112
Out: 30
